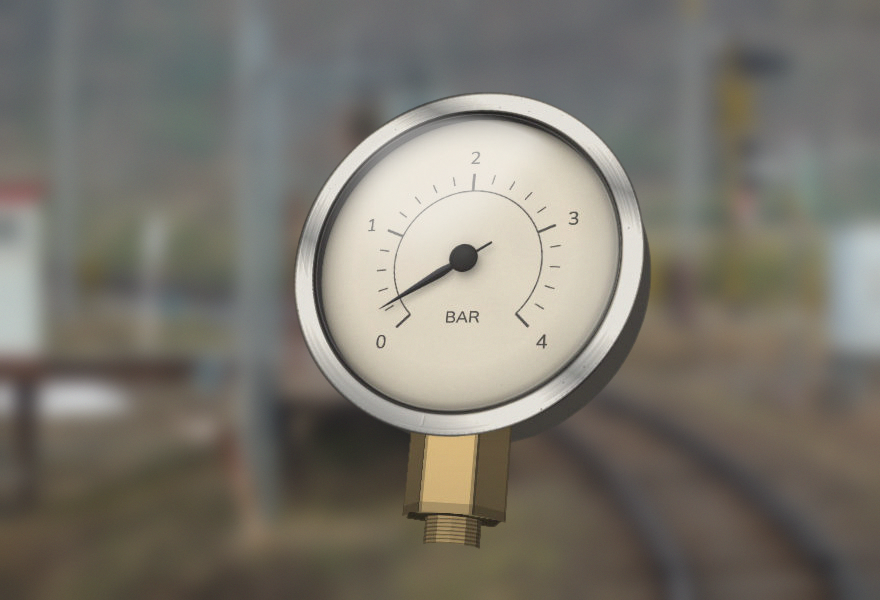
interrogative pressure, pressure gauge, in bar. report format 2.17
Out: 0.2
